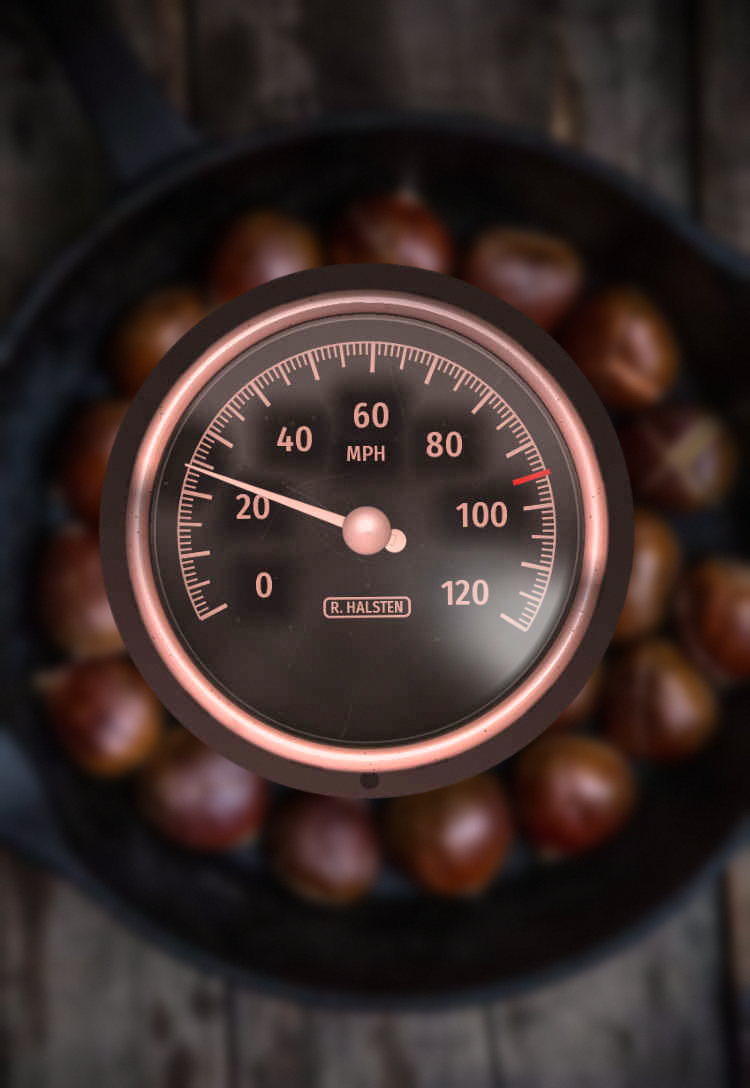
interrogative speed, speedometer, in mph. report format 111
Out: 24
